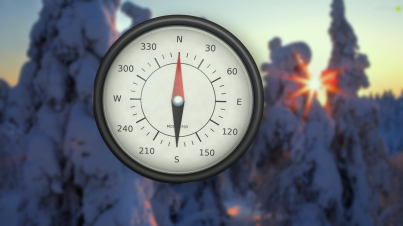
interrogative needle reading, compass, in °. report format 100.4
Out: 0
